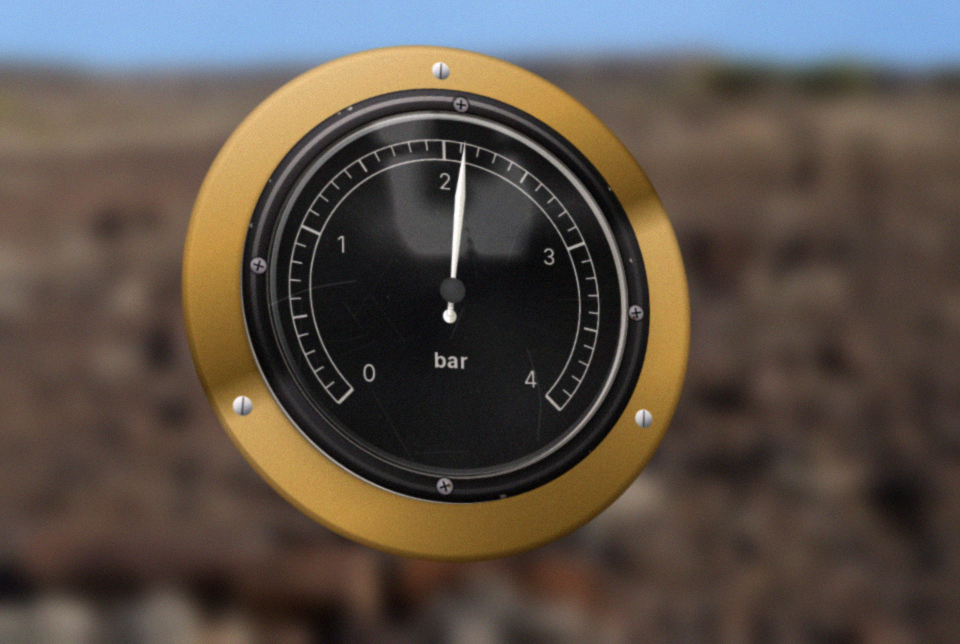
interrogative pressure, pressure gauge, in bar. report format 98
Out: 2.1
